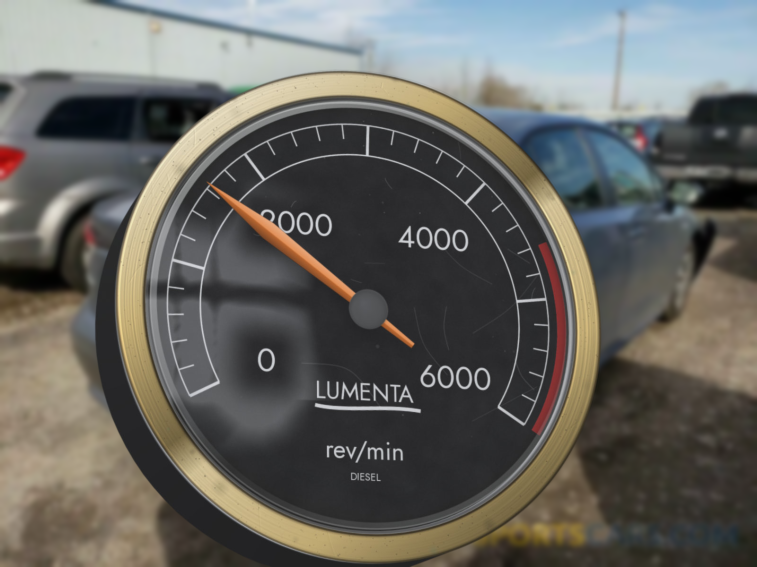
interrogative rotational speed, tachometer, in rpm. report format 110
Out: 1600
